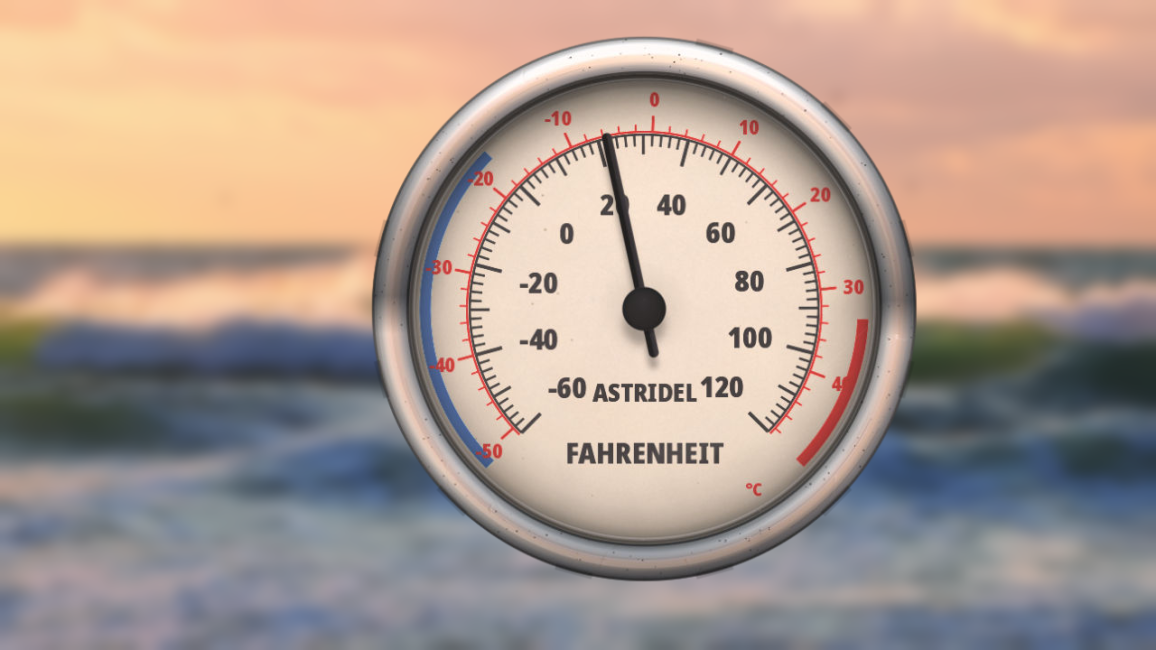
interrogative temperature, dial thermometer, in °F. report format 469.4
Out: 22
